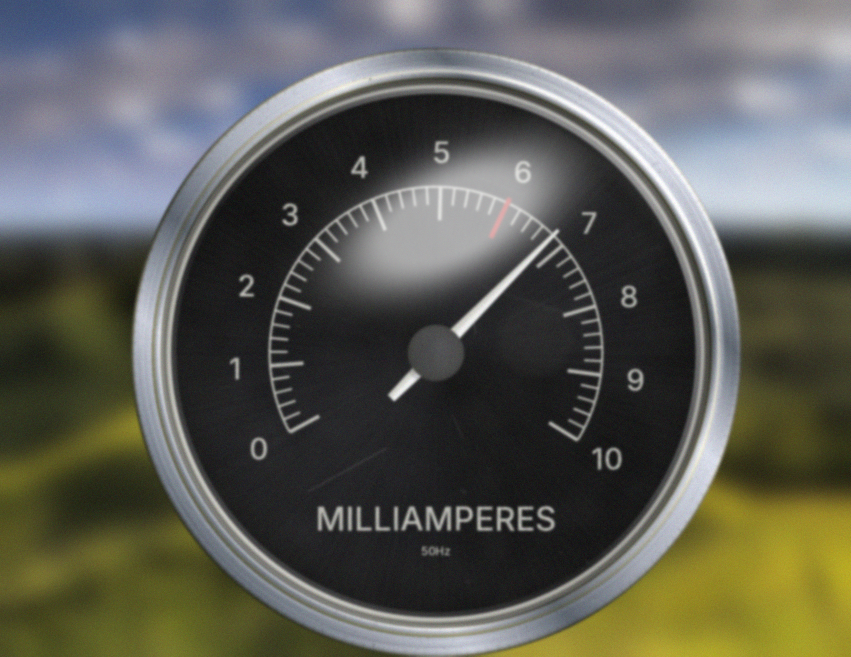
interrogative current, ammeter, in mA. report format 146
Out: 6.8
